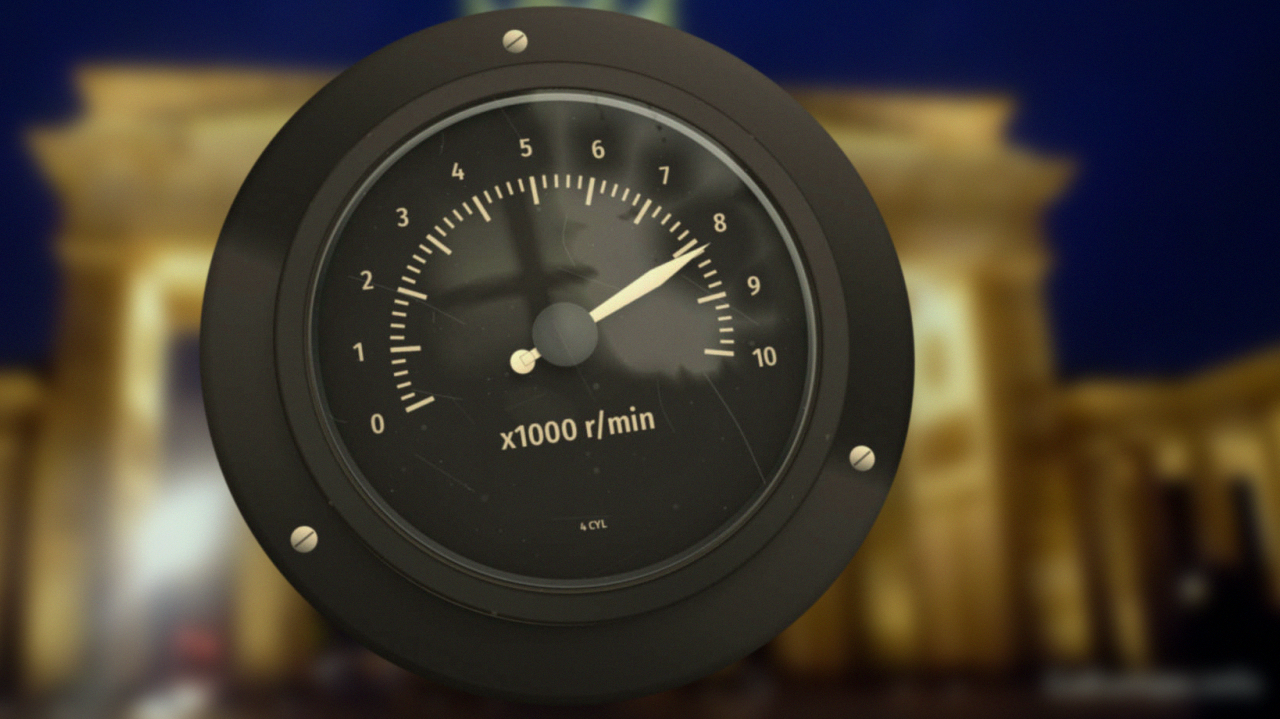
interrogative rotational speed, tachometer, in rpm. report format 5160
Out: 8200
